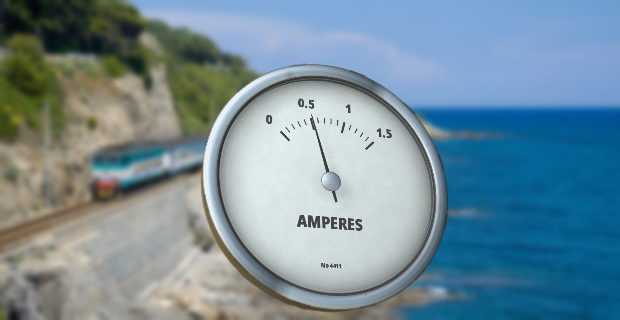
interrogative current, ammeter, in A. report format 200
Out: 0.5
